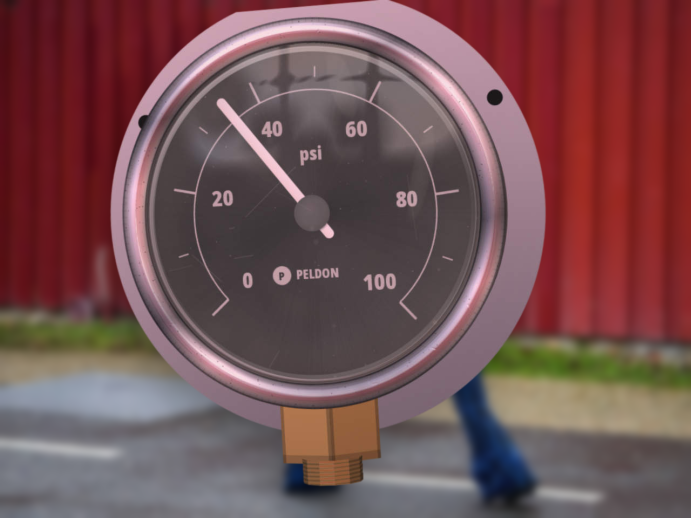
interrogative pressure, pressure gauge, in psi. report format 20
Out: 35
